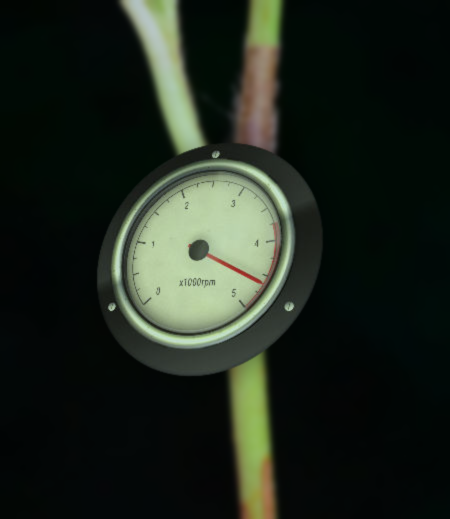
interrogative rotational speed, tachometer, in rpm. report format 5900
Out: 4625
